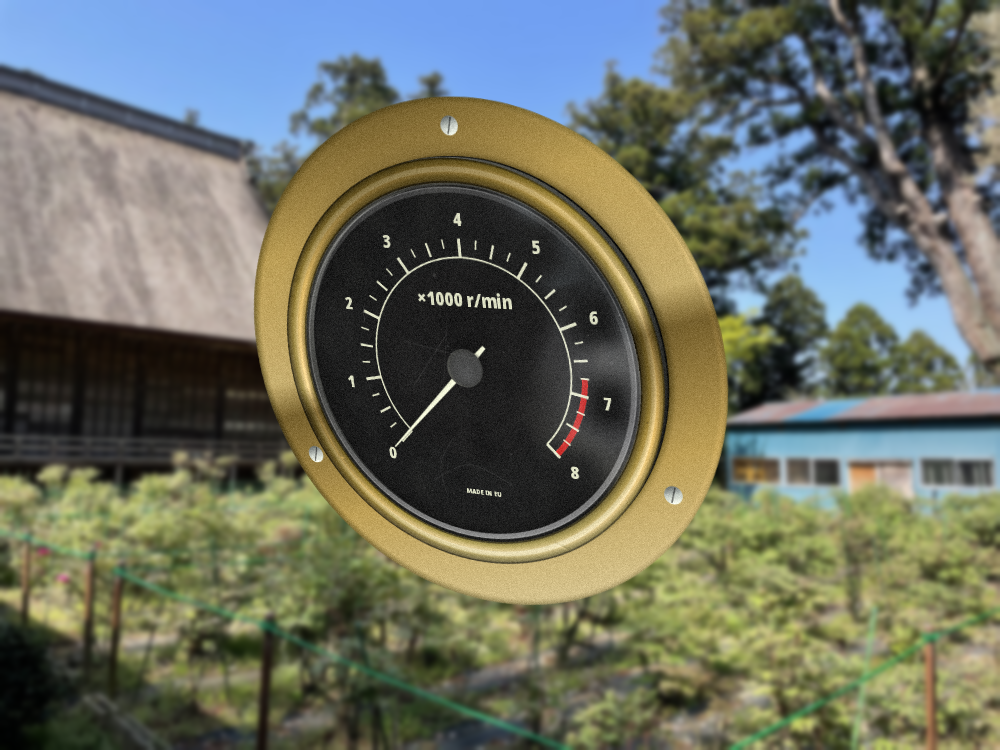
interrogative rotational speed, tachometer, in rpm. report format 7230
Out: 0
